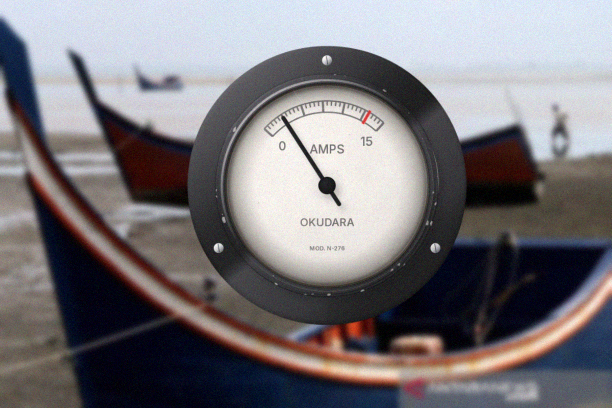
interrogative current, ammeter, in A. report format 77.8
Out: 2.5
